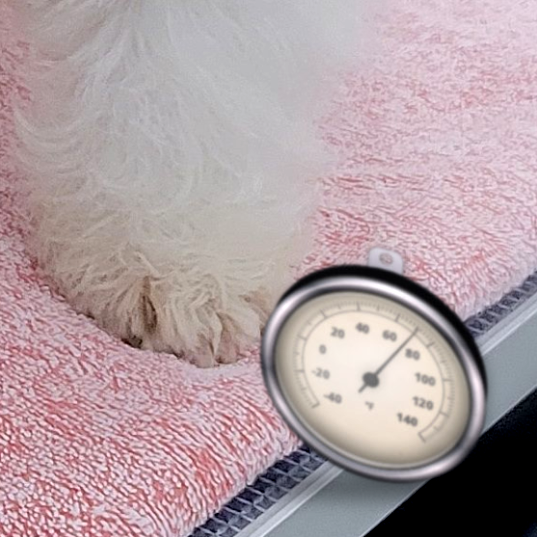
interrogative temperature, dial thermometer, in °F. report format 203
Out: 70
